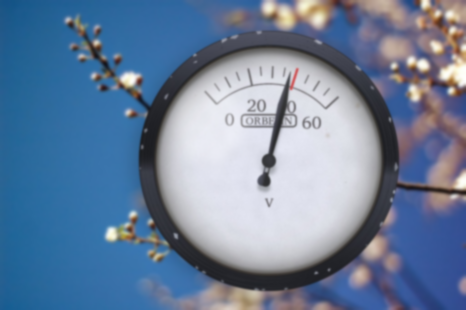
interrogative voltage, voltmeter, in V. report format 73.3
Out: 37.5
